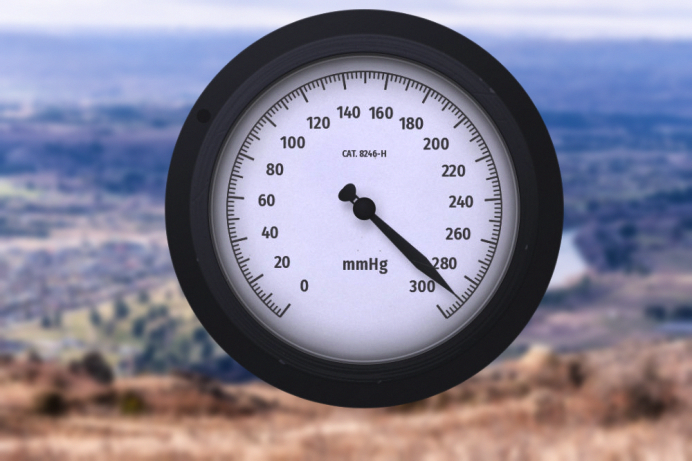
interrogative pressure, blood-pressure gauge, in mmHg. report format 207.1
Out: 290
